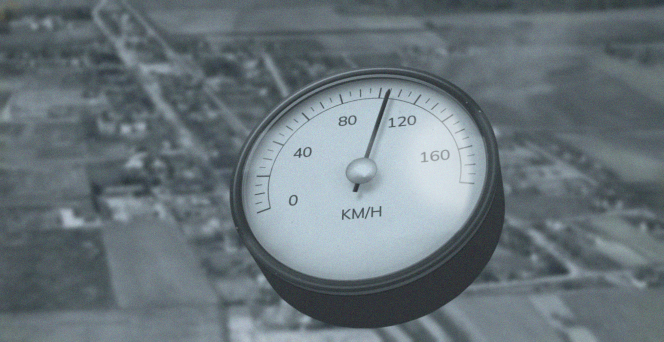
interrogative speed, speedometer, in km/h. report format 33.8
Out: 105
